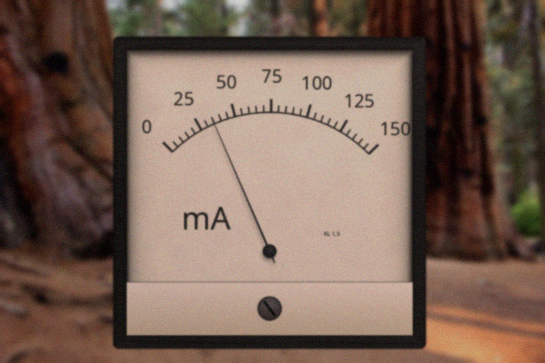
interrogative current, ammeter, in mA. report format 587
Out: 35
